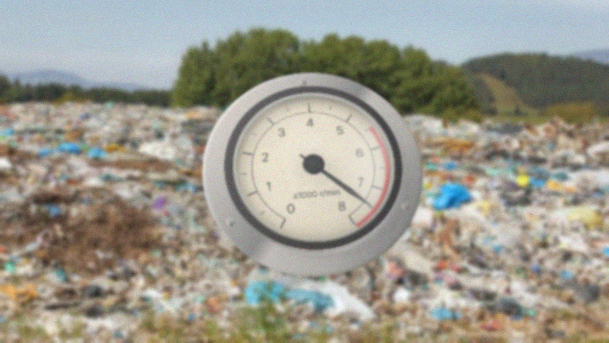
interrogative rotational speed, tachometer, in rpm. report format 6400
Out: 7500
